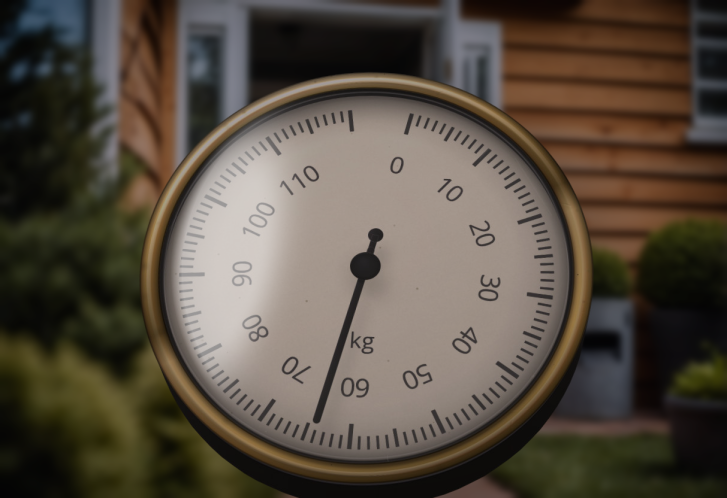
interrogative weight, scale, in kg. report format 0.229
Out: 64
